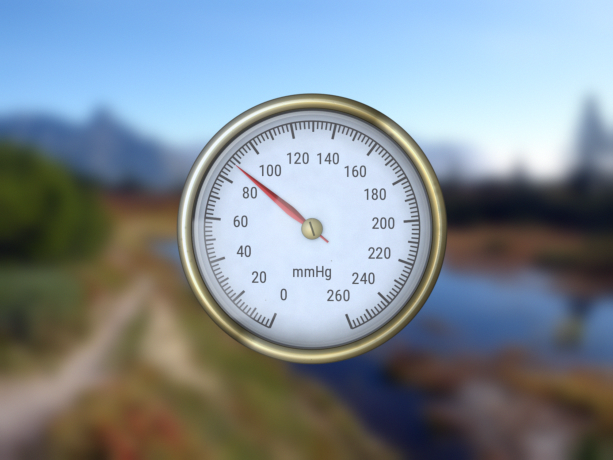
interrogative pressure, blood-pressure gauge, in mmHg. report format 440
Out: 88
